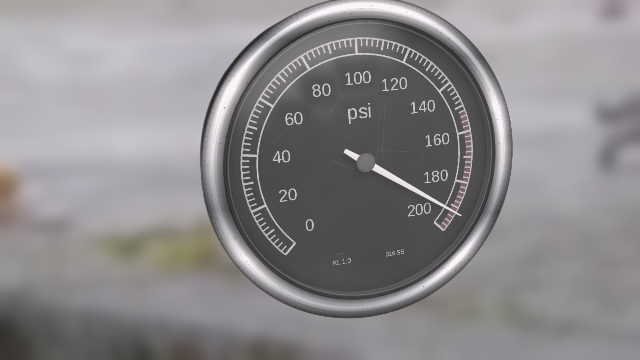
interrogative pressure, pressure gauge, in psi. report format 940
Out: 192
